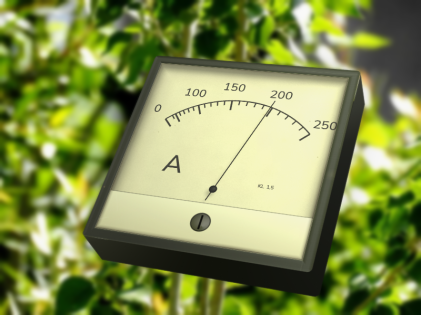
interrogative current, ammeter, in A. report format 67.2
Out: 200
